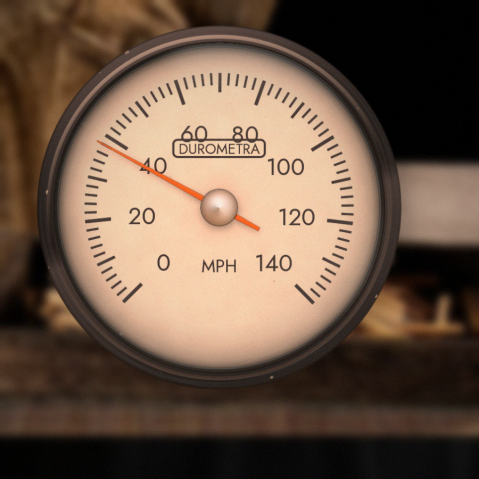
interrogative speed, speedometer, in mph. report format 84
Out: 38
